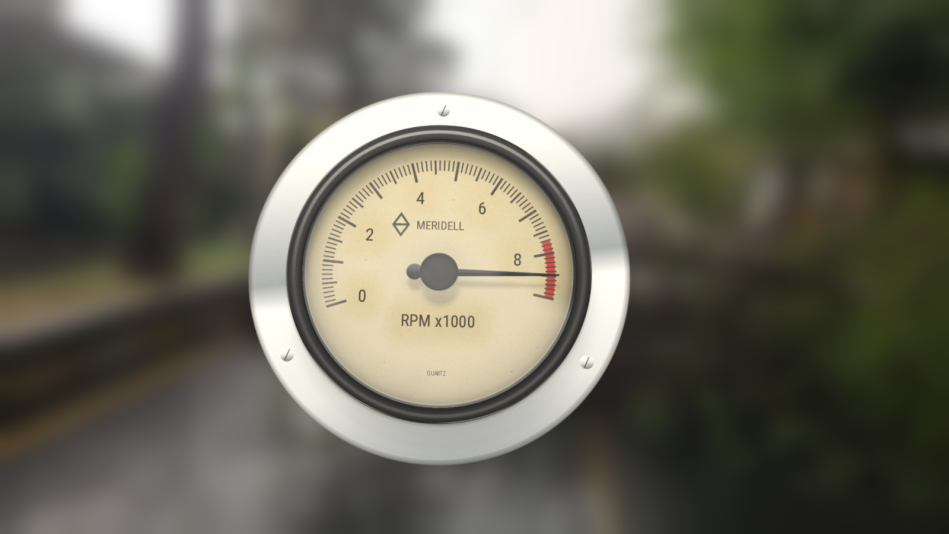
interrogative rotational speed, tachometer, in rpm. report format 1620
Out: 8500
